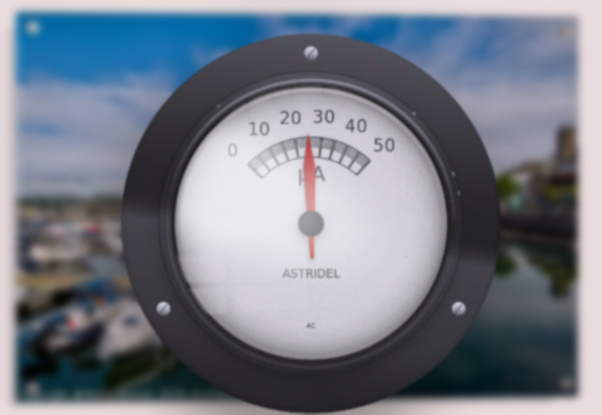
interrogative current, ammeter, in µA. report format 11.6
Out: 25
